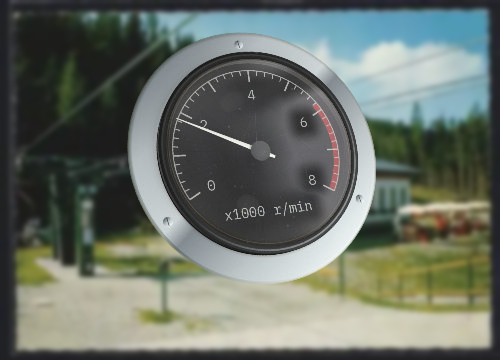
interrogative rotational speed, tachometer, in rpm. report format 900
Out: 1800
